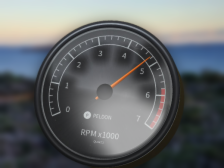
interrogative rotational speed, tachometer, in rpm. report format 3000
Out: 4800
